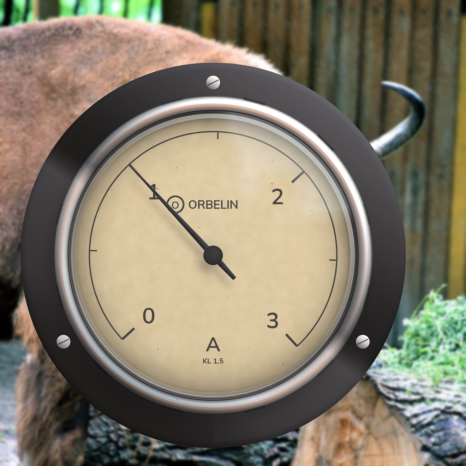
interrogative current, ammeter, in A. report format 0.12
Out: 1
